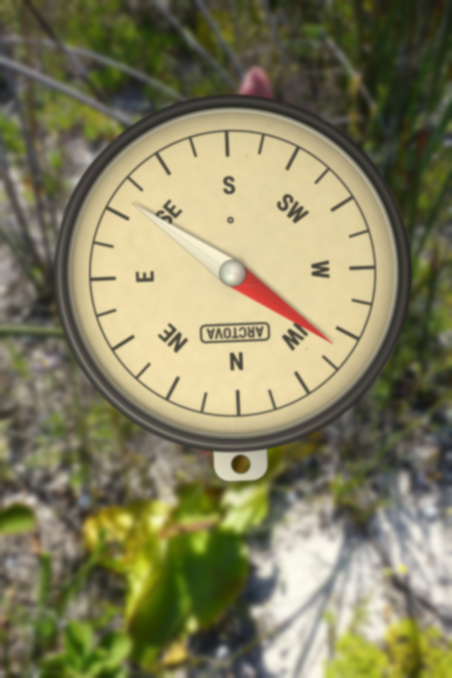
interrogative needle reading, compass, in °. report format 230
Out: 307.5
